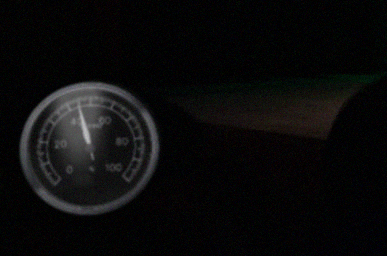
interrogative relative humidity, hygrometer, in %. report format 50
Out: 45
